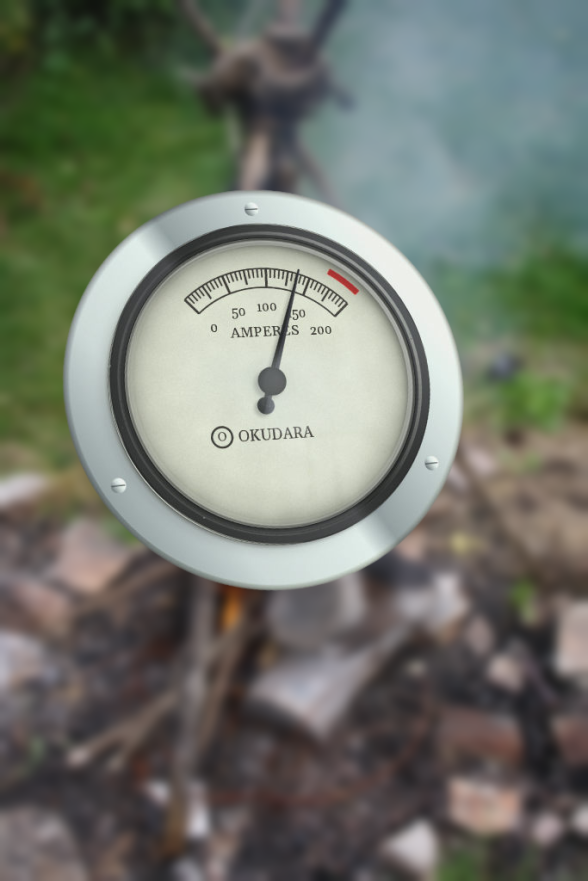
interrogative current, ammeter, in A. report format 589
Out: 135
